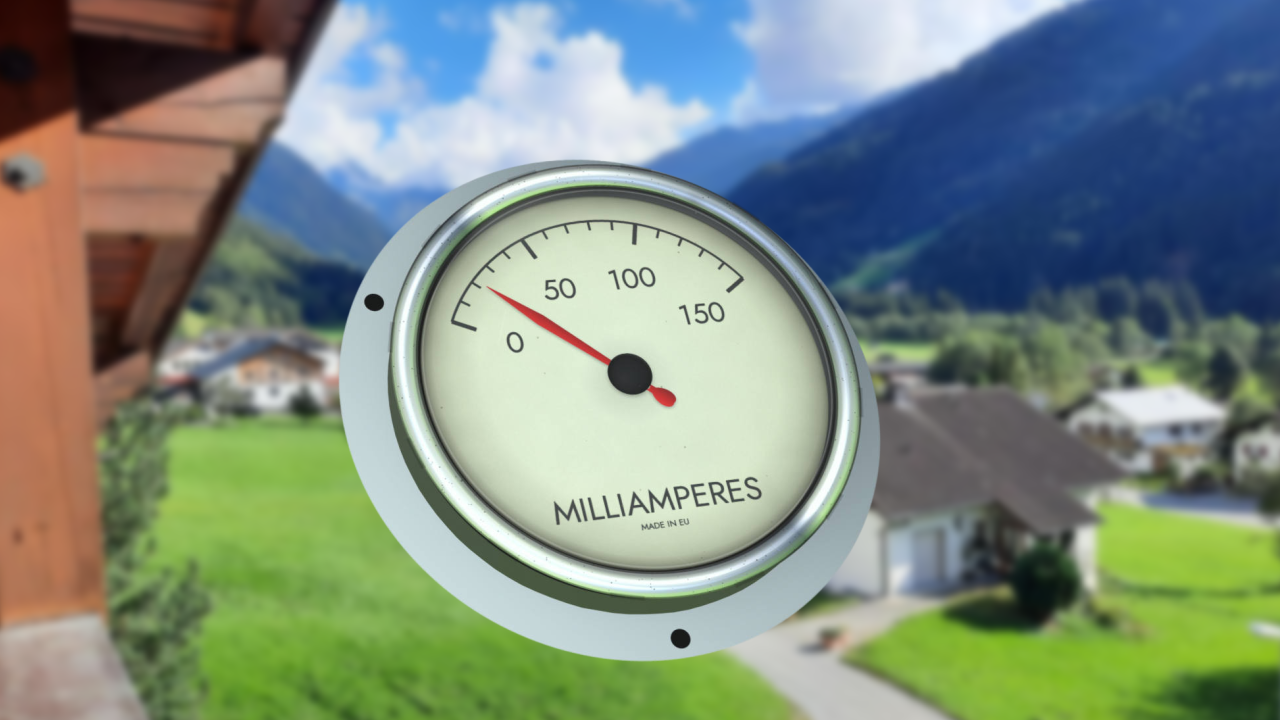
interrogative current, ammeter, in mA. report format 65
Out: 20
